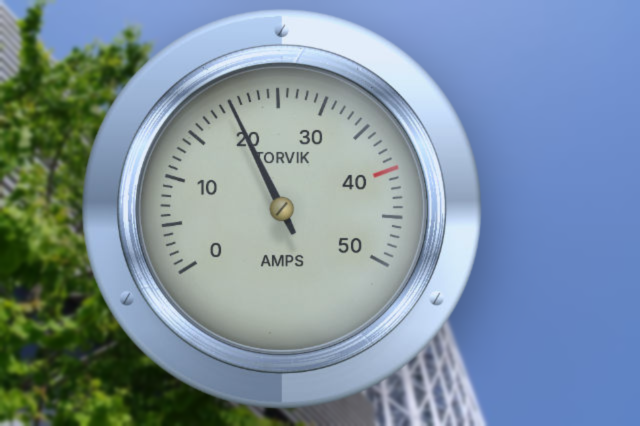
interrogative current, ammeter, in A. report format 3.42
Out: 20
